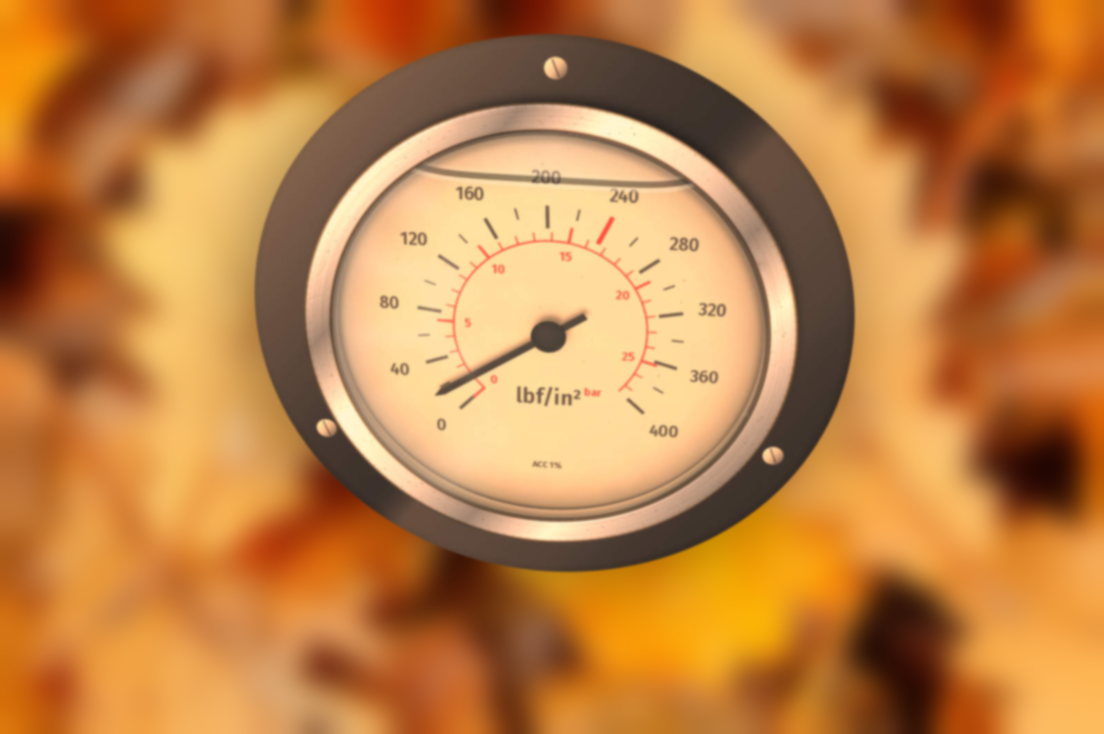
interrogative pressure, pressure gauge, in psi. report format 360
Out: 20
